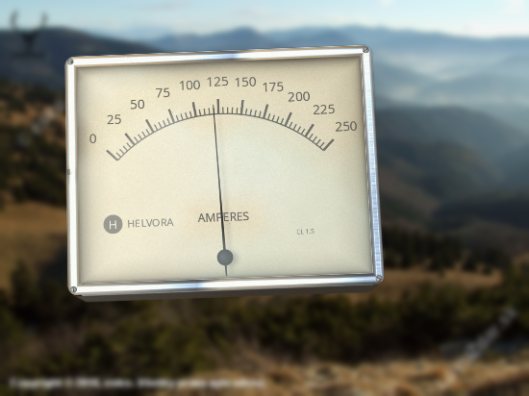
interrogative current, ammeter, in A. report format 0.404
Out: 120
